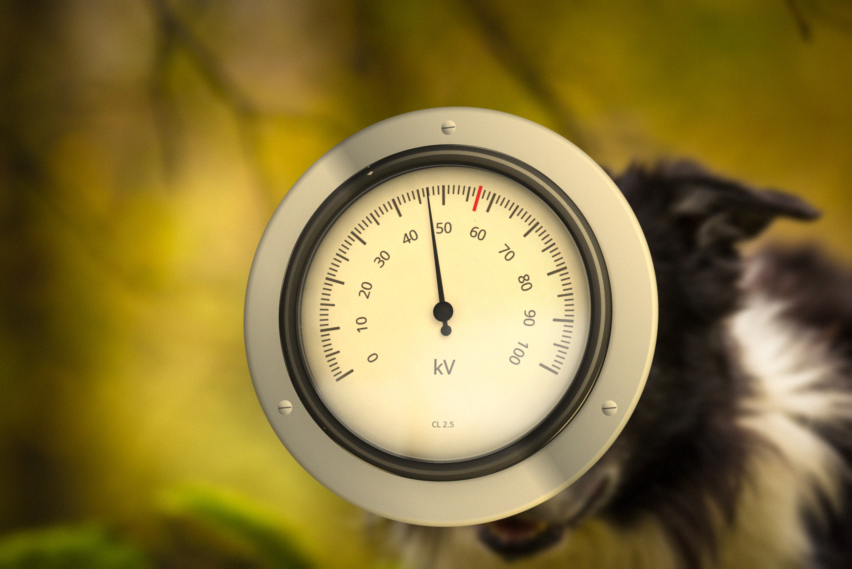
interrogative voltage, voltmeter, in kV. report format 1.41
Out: 47
